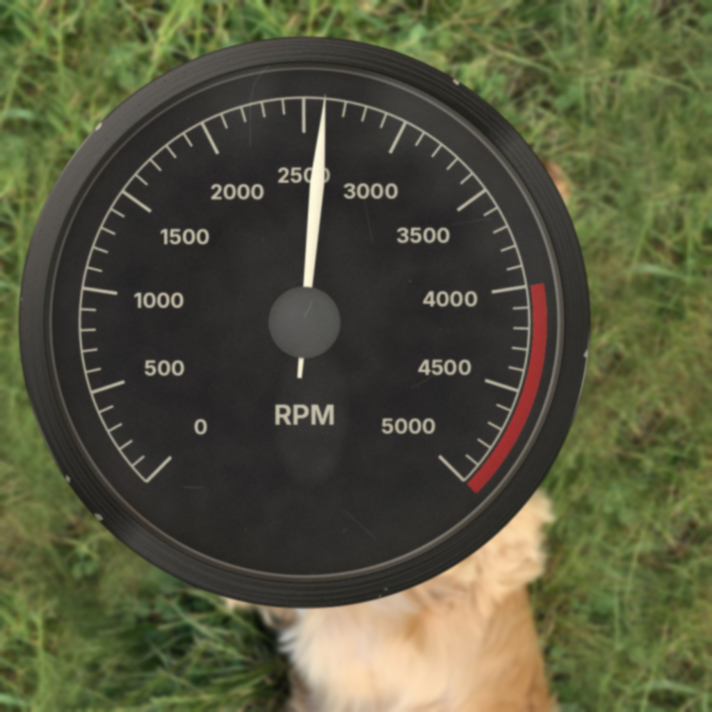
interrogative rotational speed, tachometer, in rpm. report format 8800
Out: 2600
